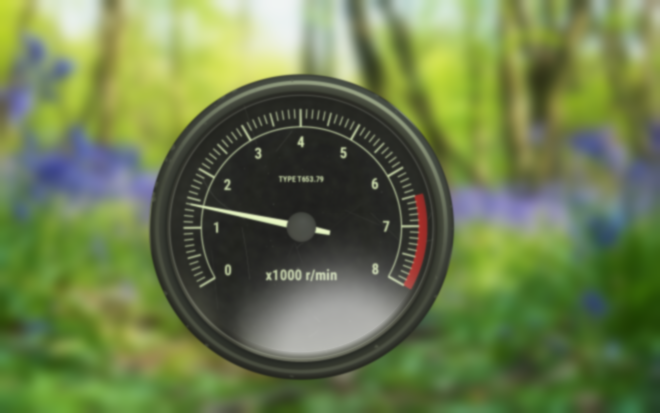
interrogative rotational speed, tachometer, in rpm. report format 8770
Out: 1400
